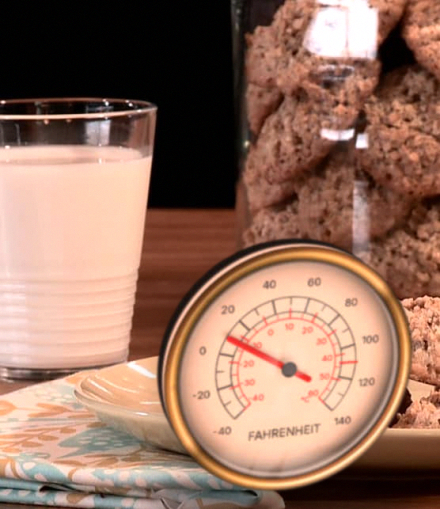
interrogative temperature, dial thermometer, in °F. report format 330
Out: 10
